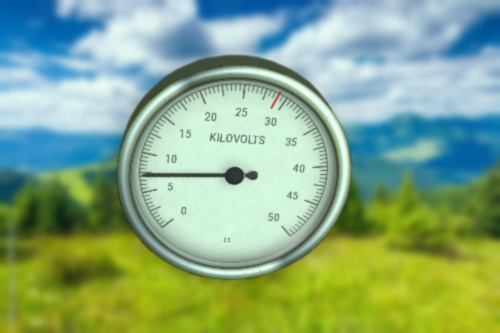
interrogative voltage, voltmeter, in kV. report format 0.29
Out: 7.5
